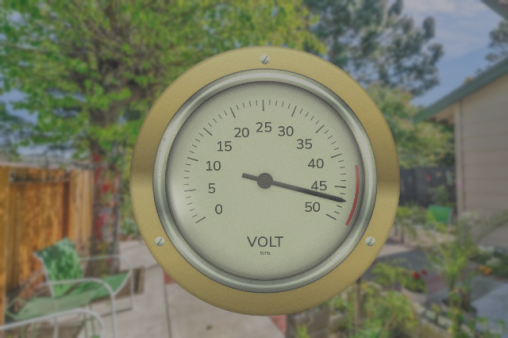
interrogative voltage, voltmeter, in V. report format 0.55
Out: 47
